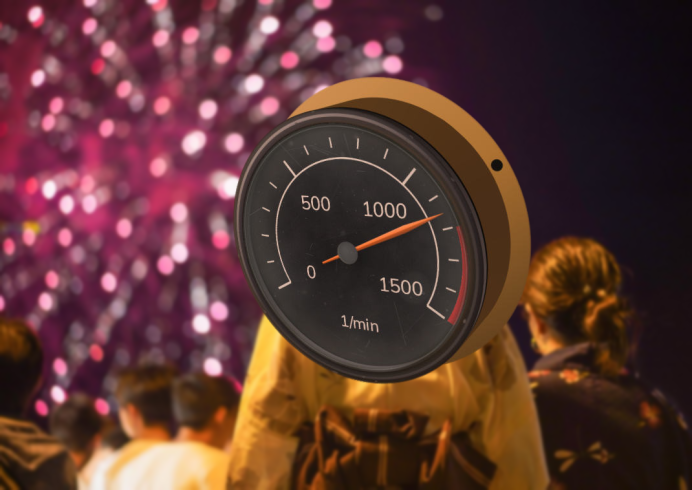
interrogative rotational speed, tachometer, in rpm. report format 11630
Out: 1150
